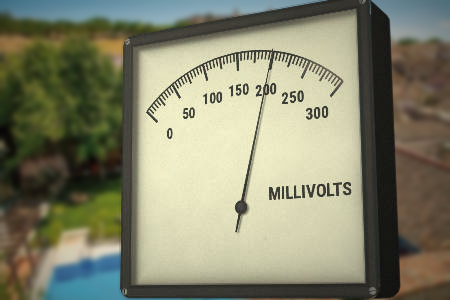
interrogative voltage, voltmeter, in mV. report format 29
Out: 200
